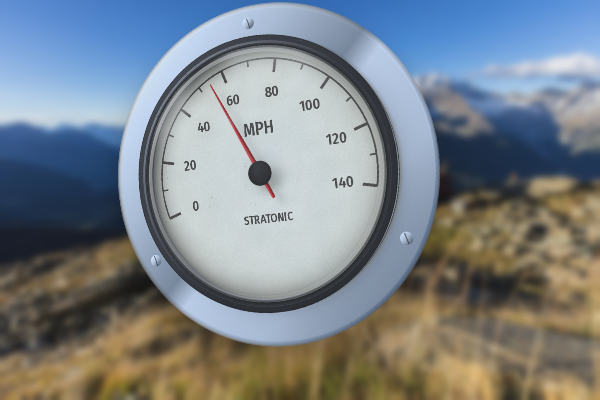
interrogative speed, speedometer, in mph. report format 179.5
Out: 55
